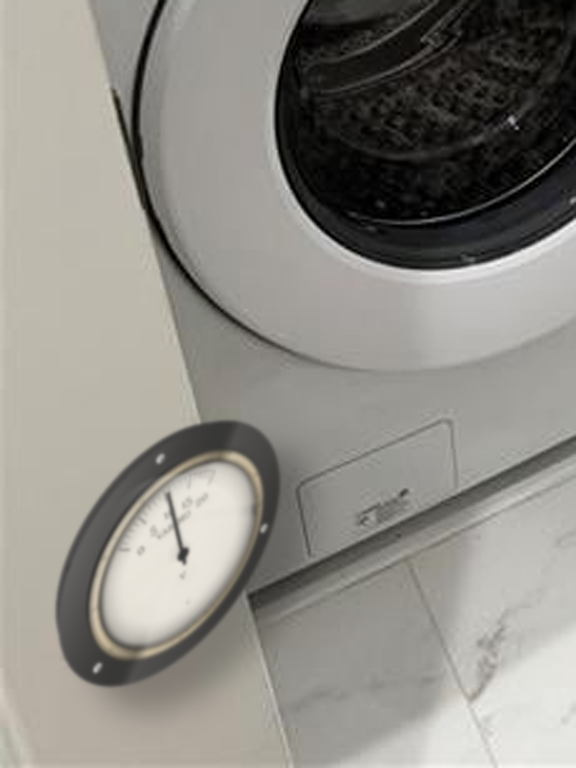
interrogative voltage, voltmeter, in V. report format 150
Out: 10
